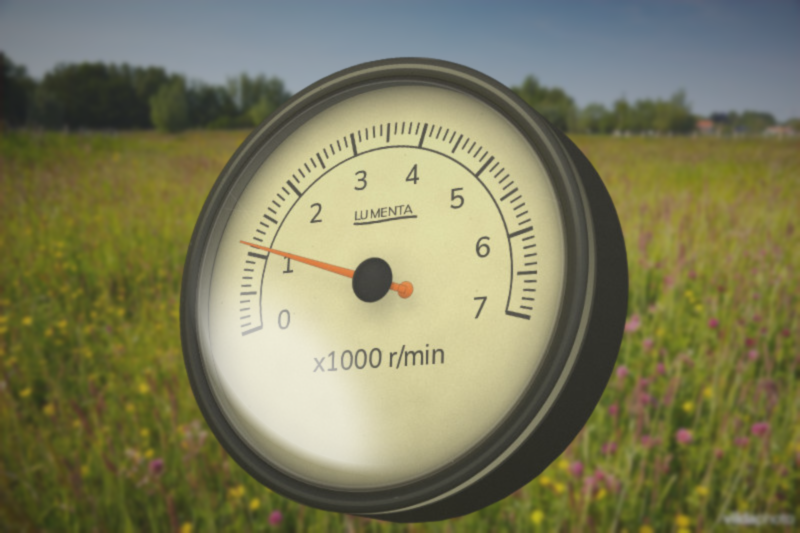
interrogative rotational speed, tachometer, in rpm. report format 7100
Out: 1100
